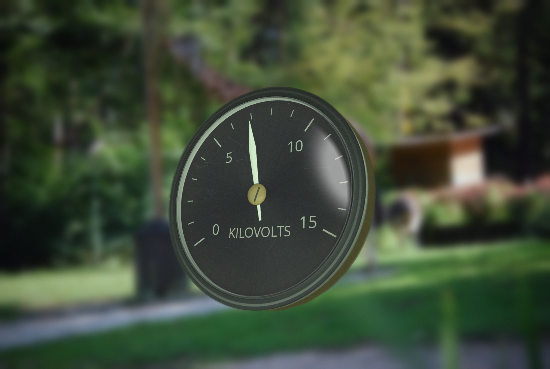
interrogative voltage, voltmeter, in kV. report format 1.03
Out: 7
